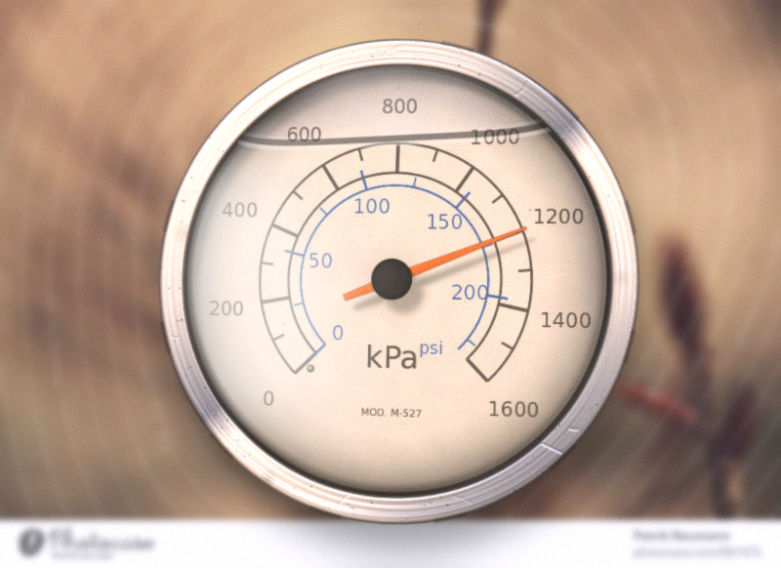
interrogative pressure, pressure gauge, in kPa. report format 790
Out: 1200
